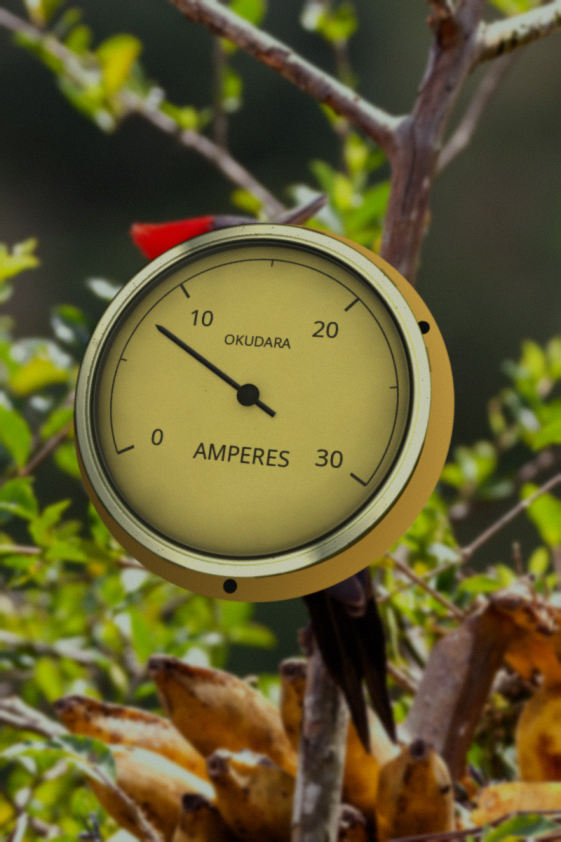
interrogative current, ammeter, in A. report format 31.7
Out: 7.5
